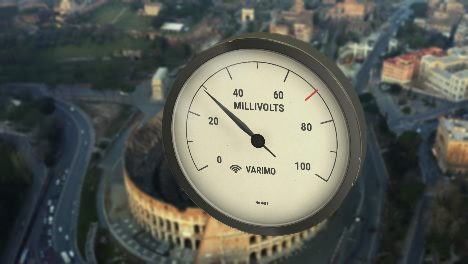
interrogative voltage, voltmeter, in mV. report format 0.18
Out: 30
